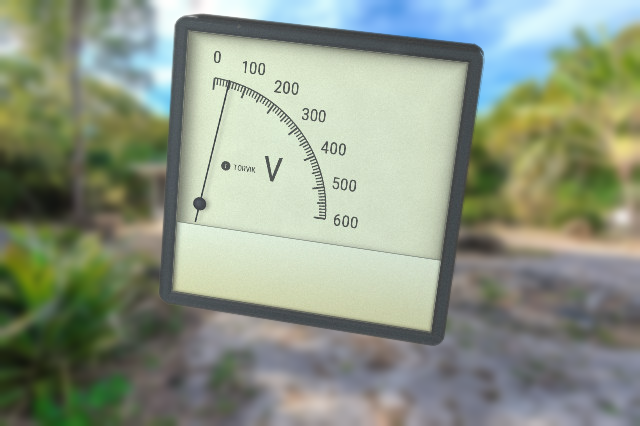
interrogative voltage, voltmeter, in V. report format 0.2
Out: 50
